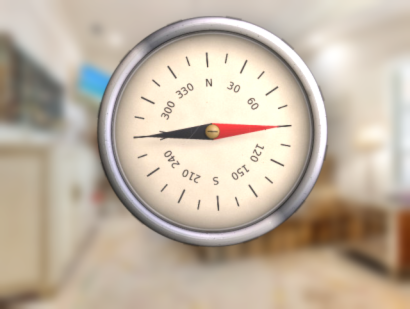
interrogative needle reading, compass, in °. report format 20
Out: 90
